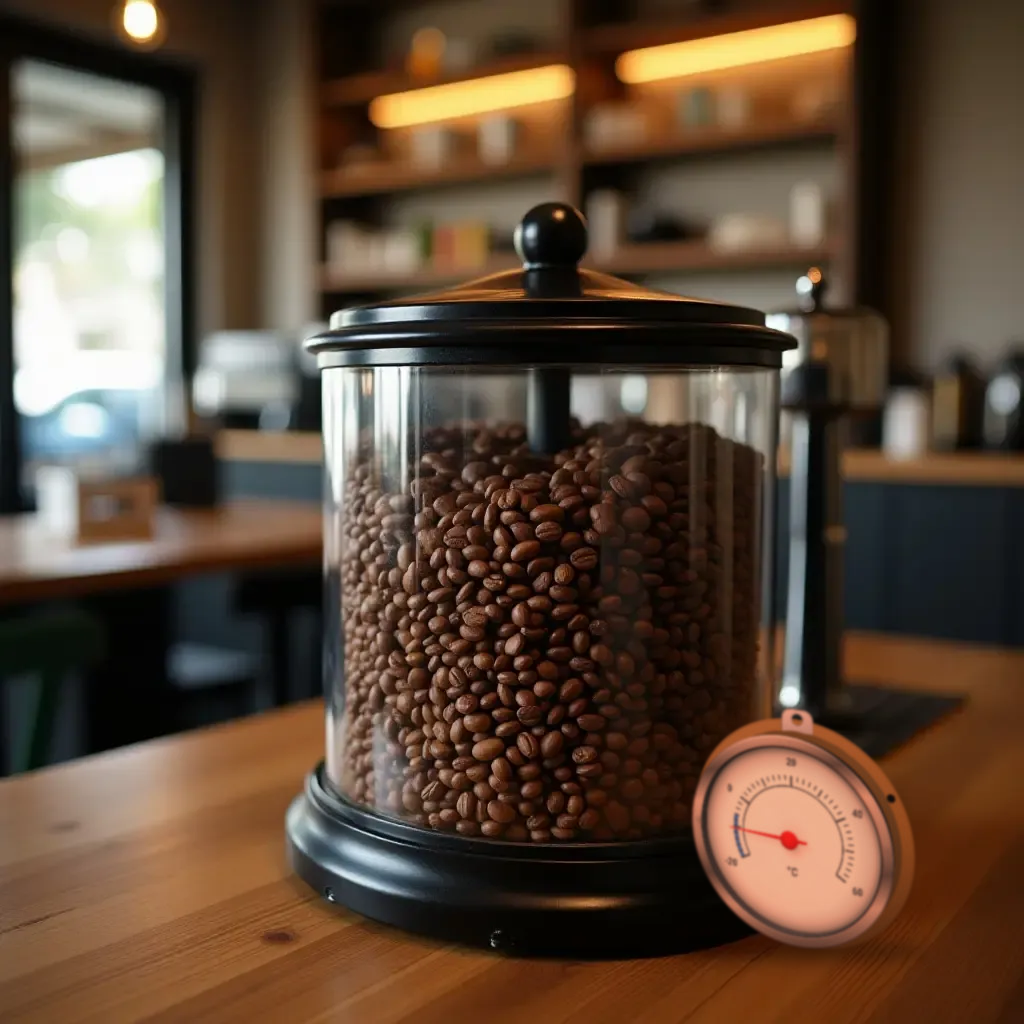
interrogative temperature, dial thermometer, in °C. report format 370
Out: -10
